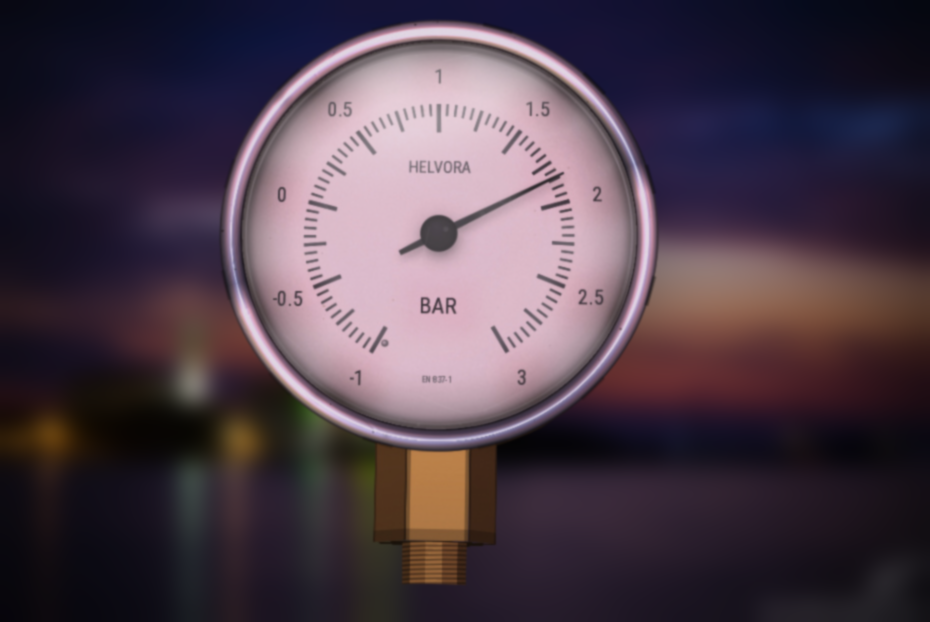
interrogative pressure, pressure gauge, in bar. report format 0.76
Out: 1.85
